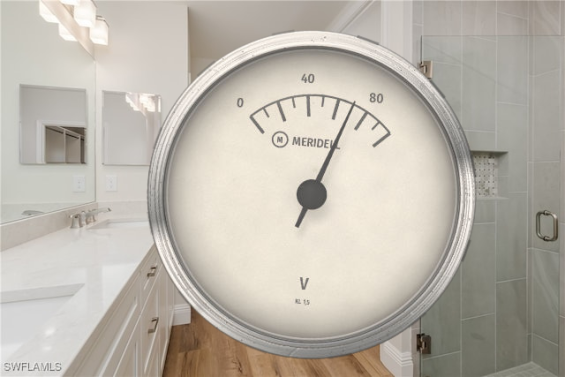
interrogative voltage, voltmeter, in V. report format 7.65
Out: 70
